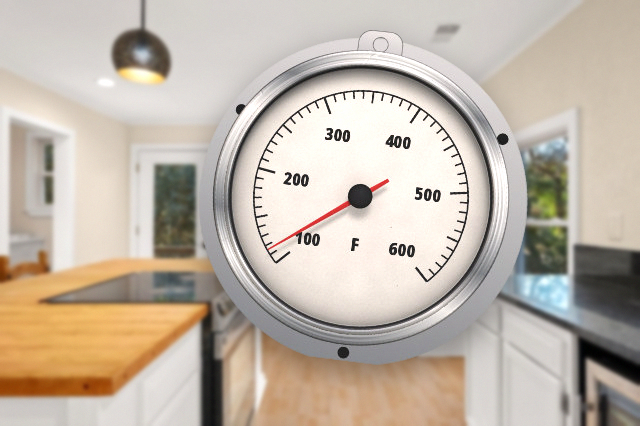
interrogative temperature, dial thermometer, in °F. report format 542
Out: 115
